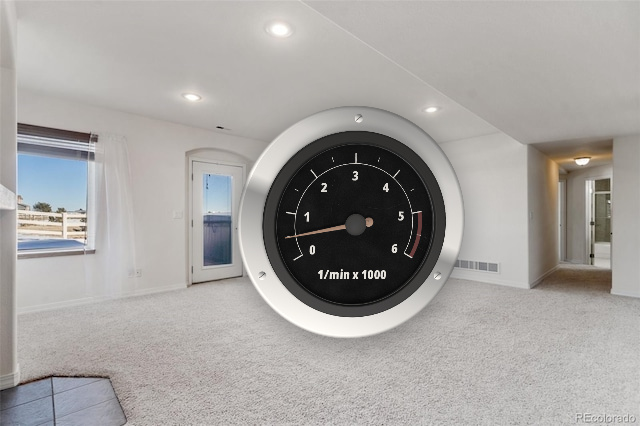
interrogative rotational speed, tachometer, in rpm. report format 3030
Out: 500
